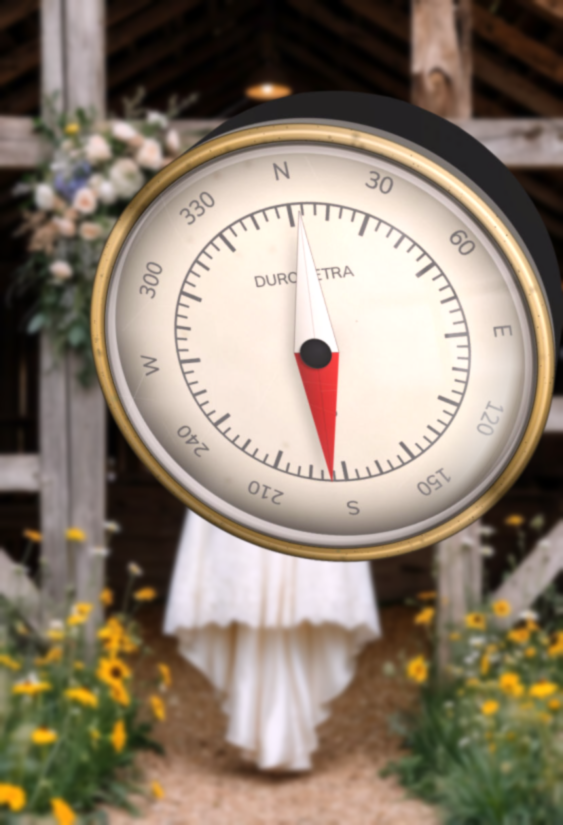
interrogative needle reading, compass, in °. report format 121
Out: 185
